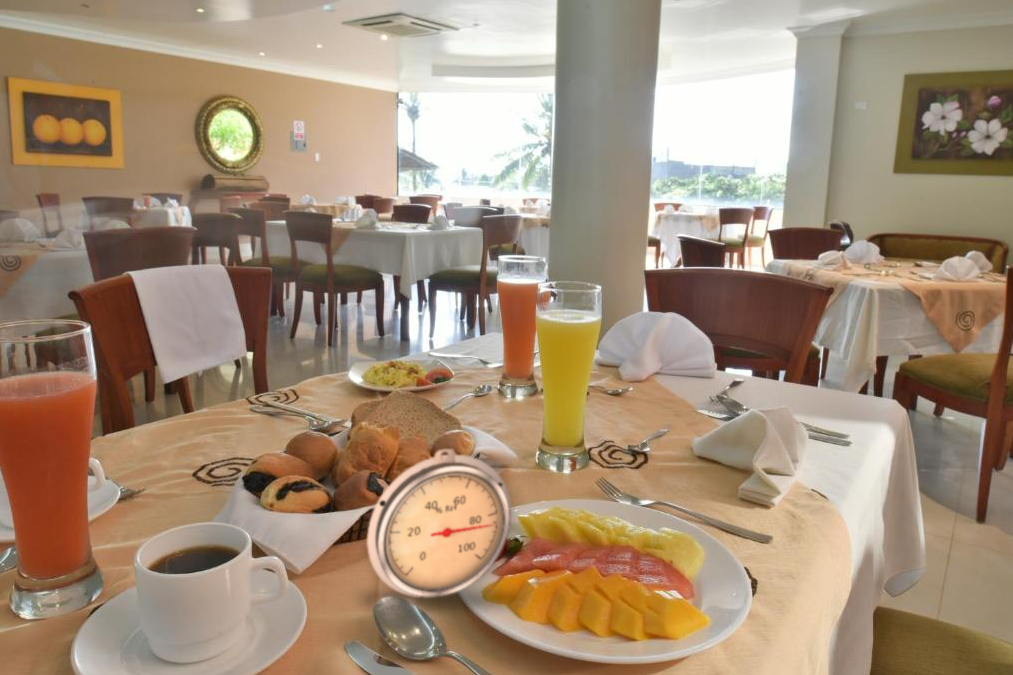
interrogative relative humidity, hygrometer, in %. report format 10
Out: 84
